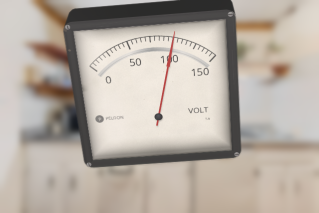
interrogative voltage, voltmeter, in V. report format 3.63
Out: 100
